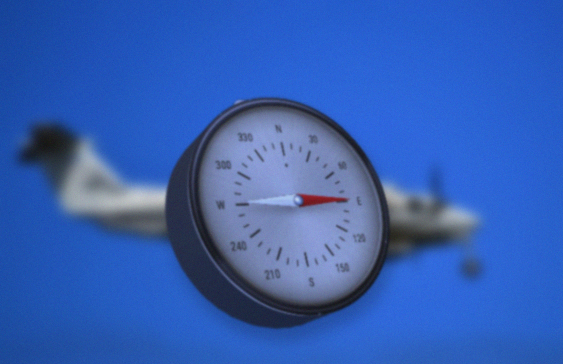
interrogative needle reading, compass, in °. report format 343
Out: 90
